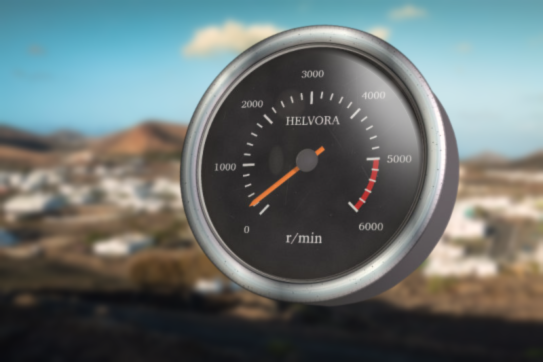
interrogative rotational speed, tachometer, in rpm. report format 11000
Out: 200
